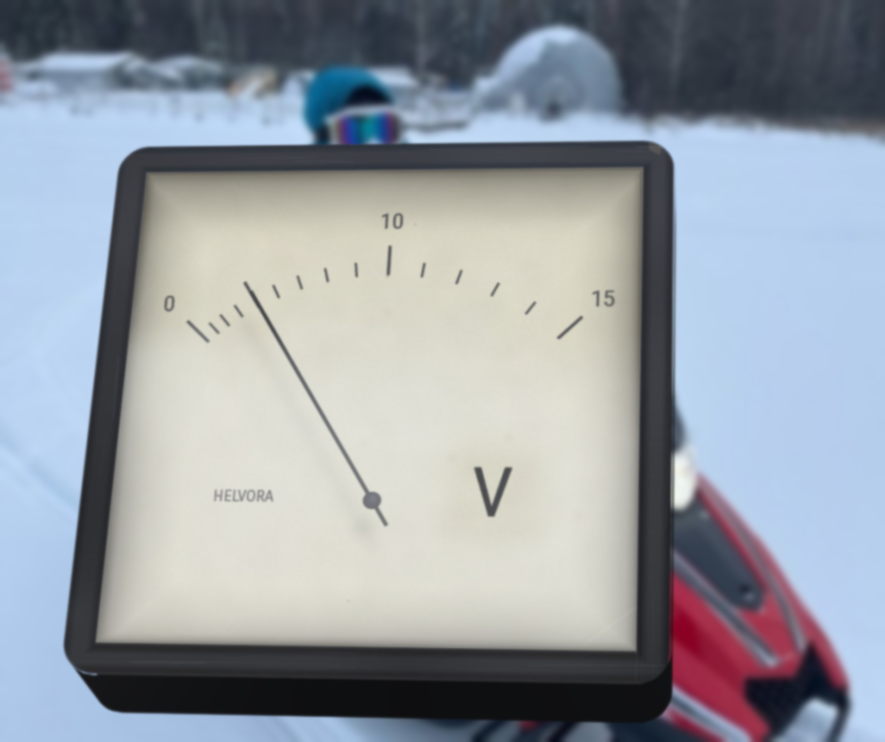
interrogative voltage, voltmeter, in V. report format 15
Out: 5
